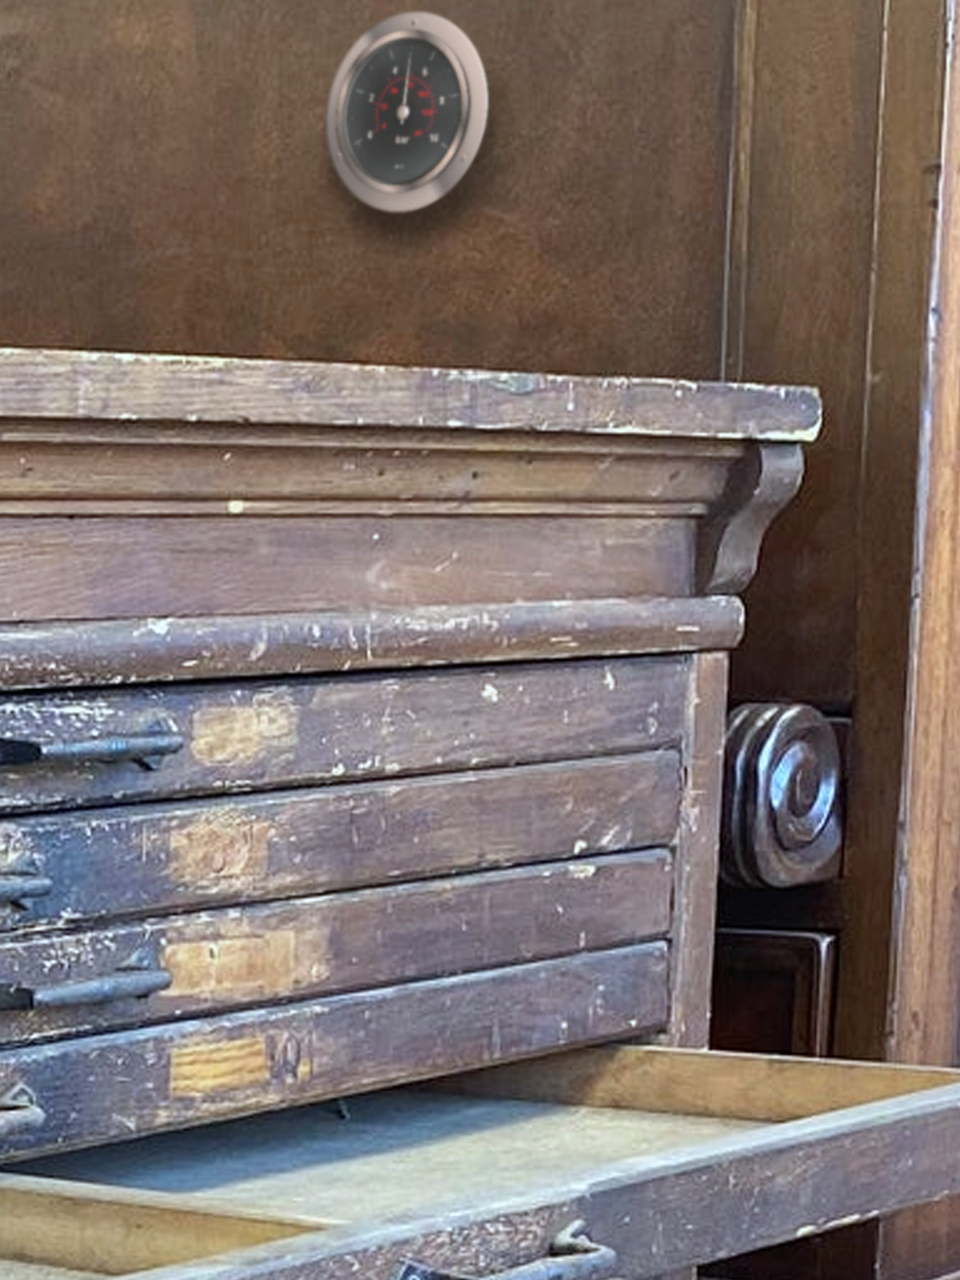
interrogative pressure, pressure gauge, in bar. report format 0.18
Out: 5
